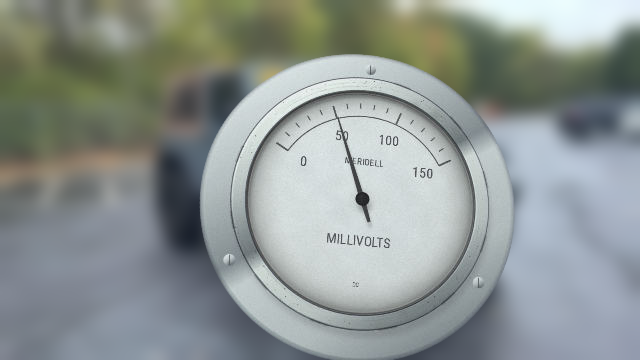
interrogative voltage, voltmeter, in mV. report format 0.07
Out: 50
